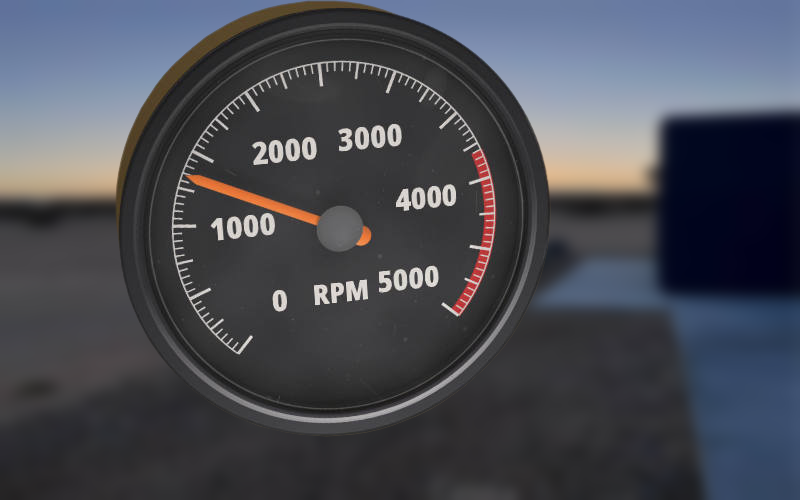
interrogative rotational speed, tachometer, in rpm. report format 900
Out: 1350
